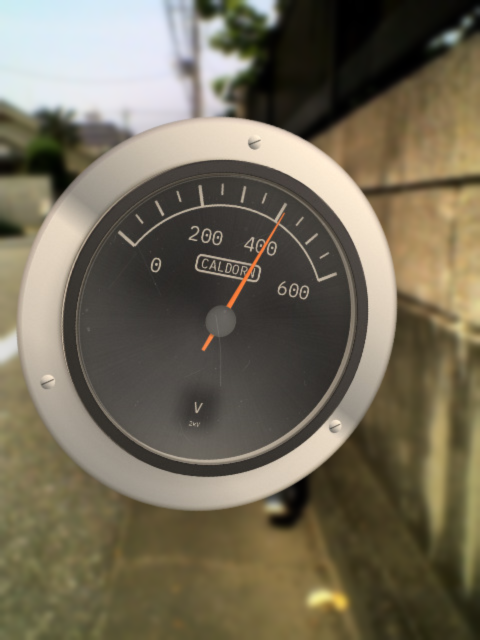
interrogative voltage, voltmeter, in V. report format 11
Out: 400
